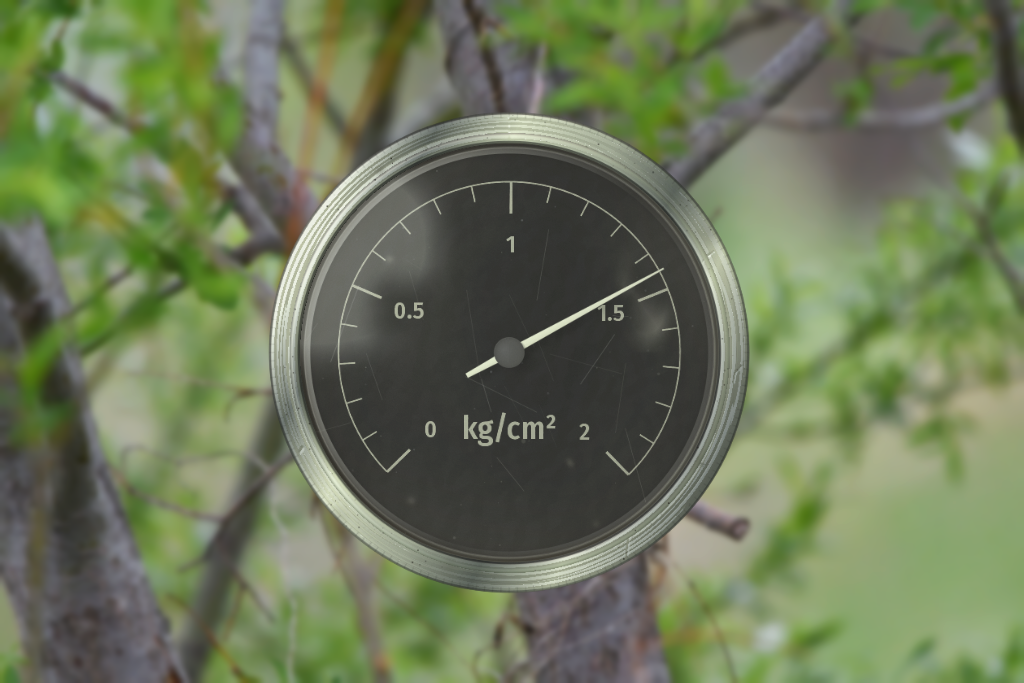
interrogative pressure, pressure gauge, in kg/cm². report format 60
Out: 1.45
